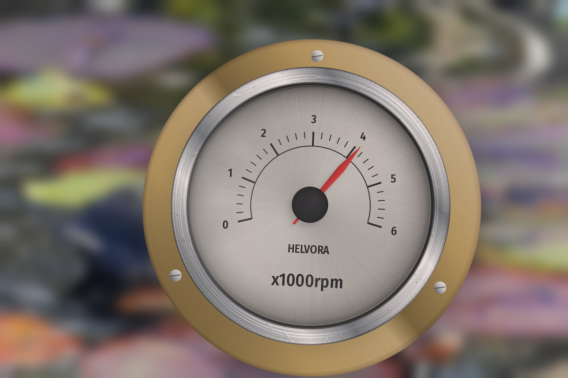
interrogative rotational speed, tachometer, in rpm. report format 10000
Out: 4100
